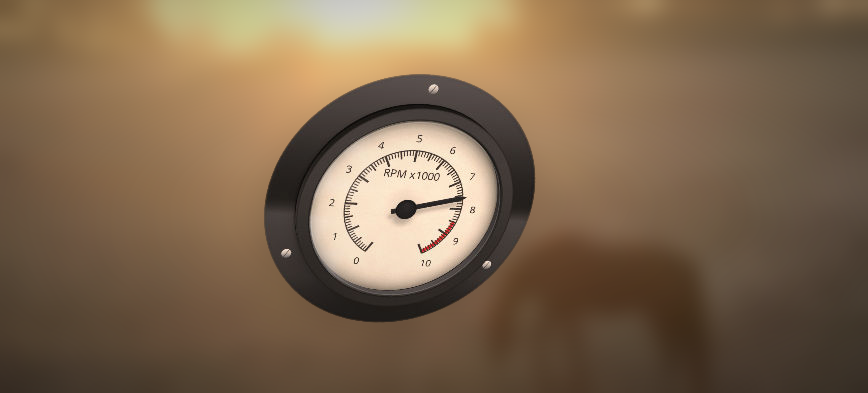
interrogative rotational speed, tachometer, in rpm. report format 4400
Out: 7500
